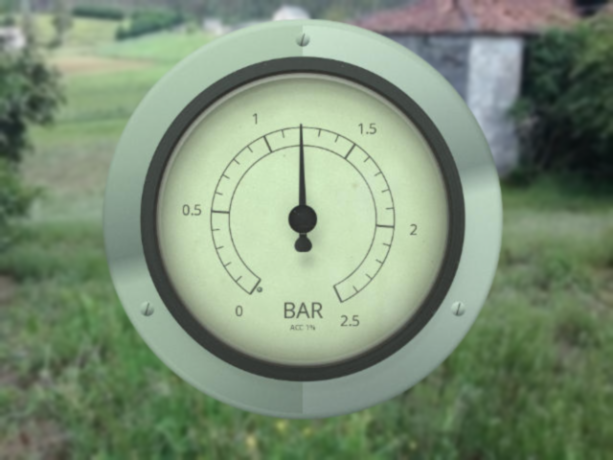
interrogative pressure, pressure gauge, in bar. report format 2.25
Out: 1.2
